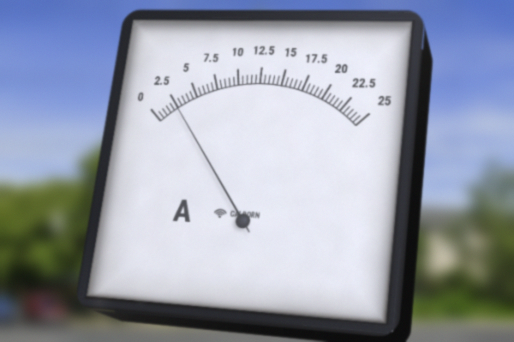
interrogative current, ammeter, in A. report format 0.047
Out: 2.5
